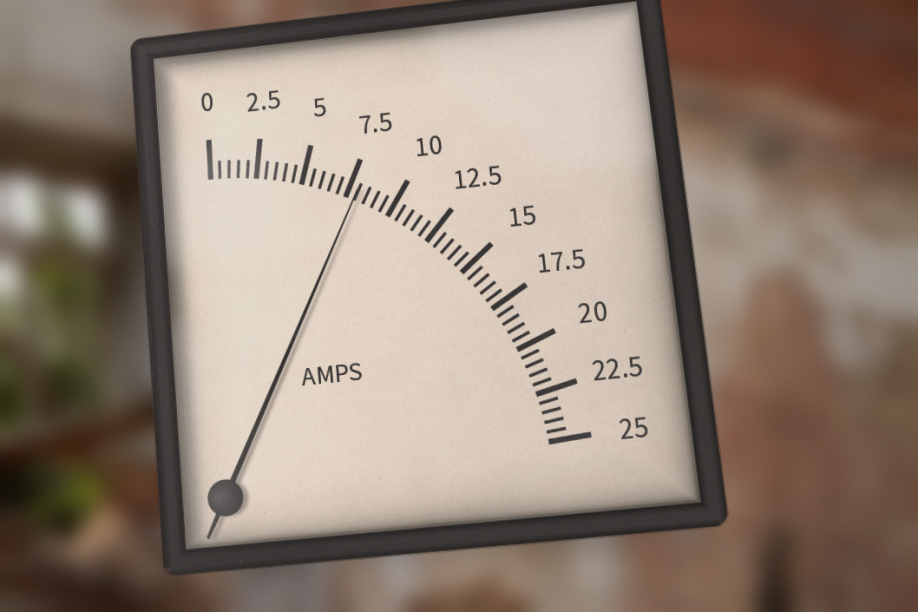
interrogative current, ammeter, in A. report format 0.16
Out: 8
